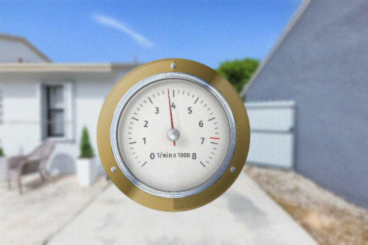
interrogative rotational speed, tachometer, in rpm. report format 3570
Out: 3800
